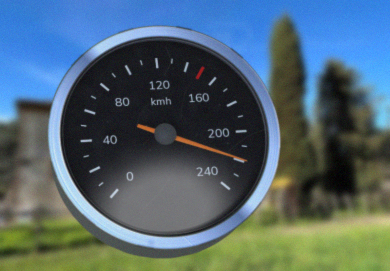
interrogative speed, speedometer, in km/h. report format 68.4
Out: 220
